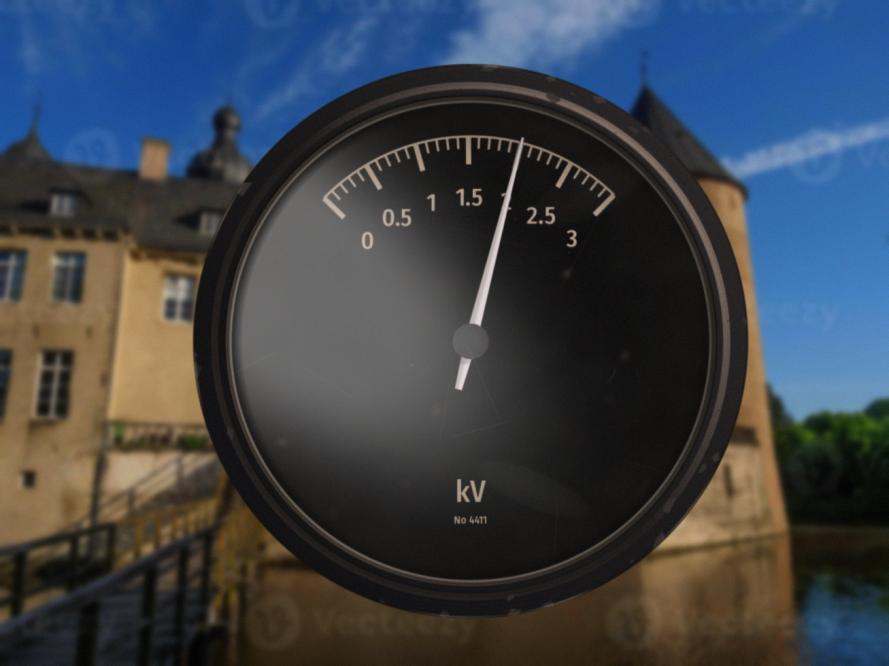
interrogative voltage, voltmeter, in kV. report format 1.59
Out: 2
